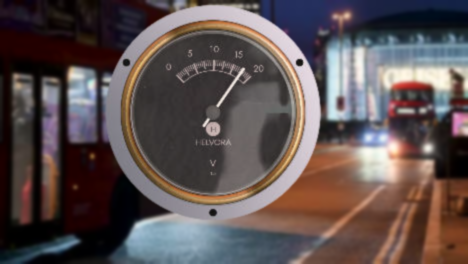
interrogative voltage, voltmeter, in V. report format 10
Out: 17.5
